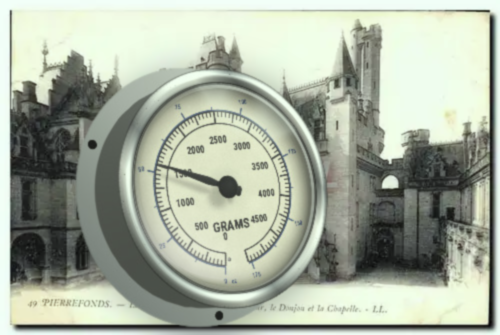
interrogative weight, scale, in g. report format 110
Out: 1500
